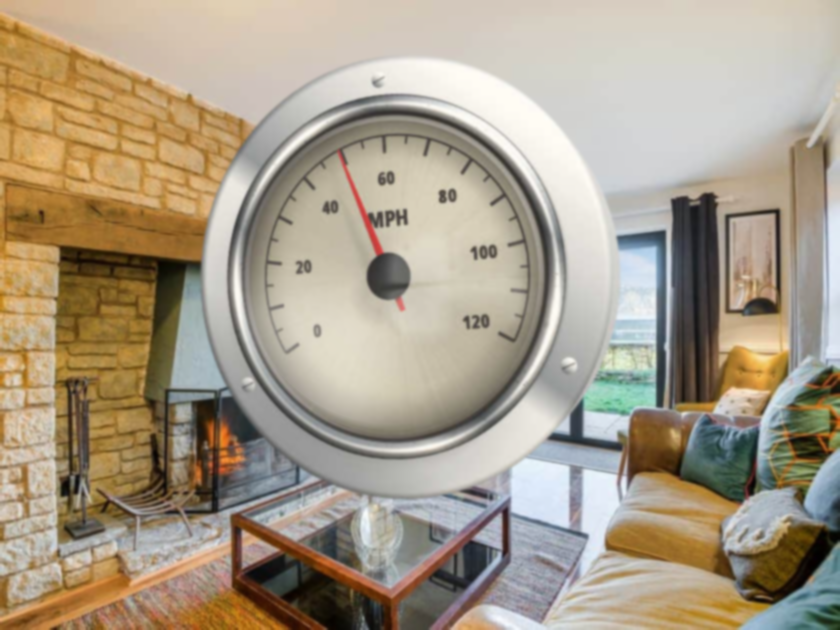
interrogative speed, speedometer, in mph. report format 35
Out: 50
